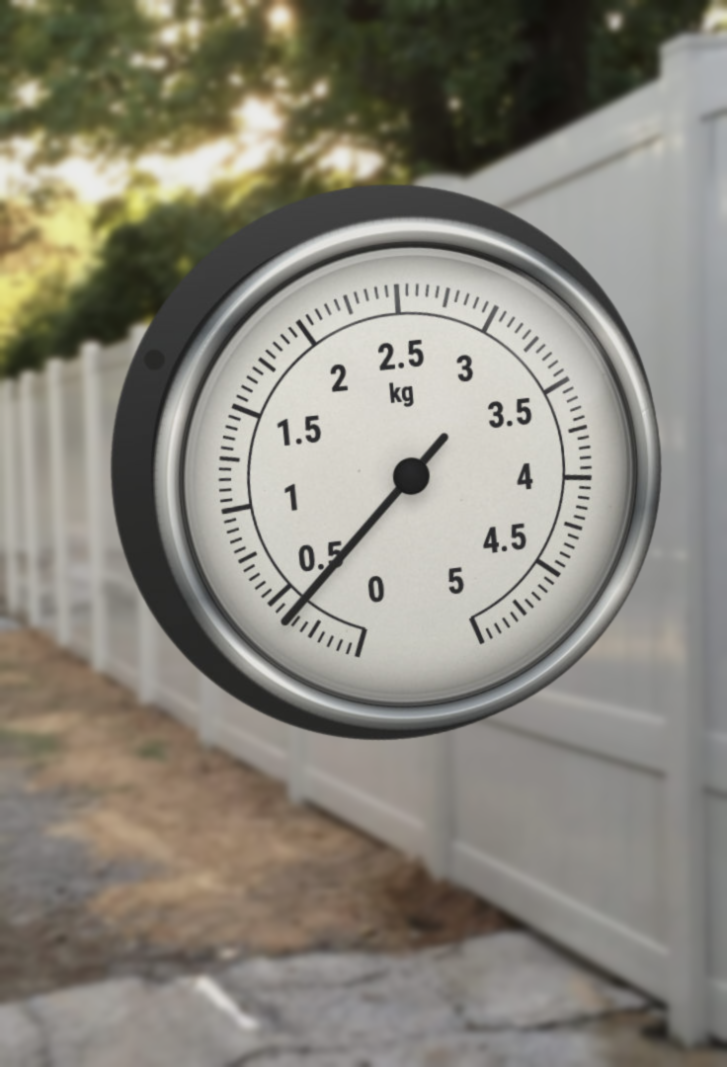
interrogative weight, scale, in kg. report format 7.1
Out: 0.4
